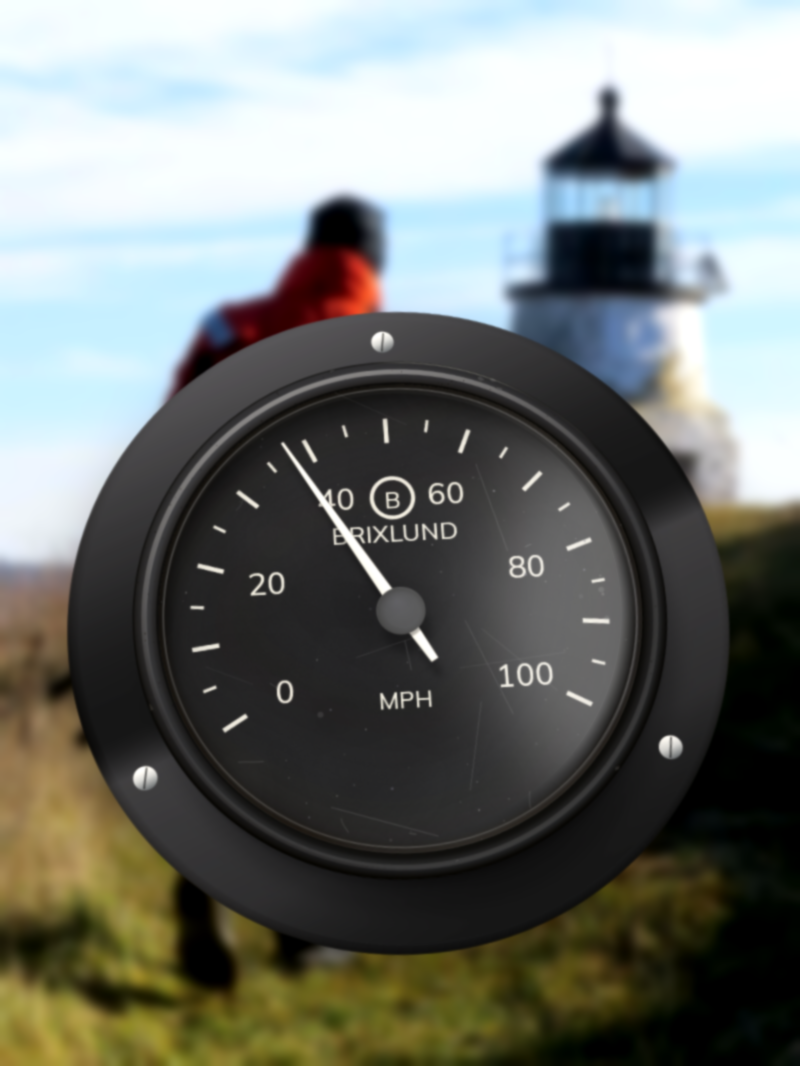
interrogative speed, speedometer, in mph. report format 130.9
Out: 37.5
